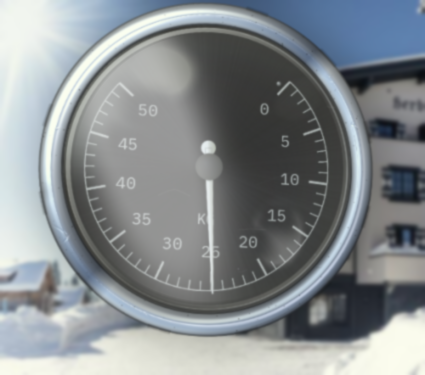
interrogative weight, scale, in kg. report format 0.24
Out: 25
